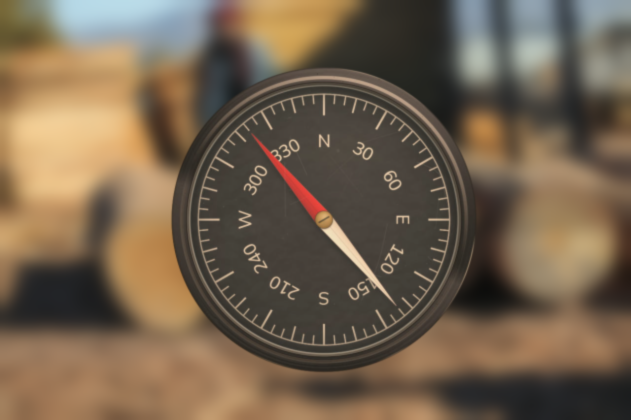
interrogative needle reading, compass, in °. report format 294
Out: 320
